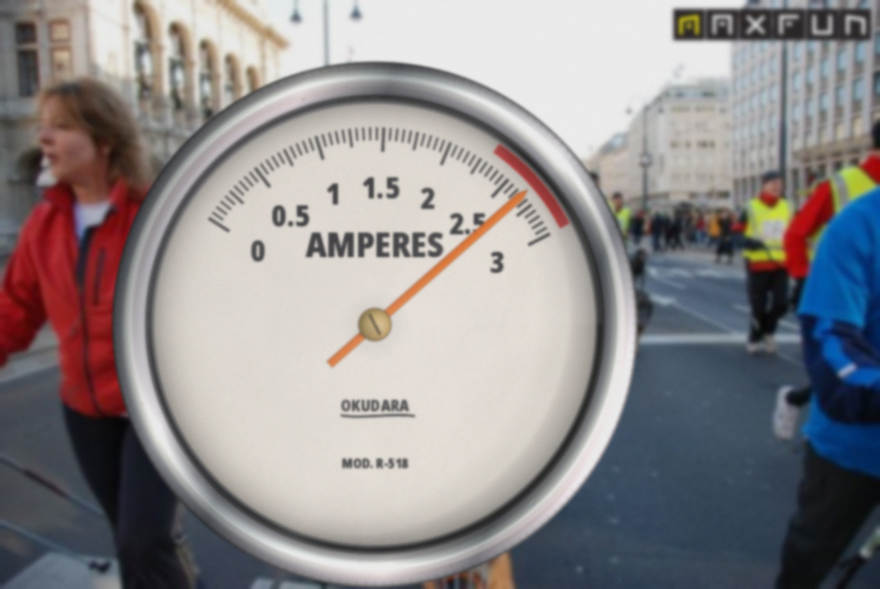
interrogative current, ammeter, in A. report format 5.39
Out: 2.65
